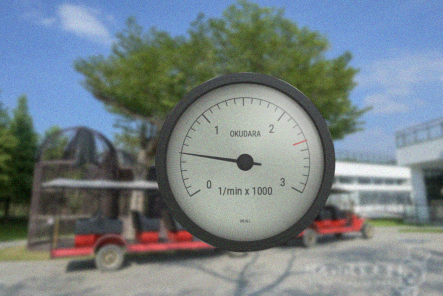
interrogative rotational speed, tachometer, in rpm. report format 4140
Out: 500
